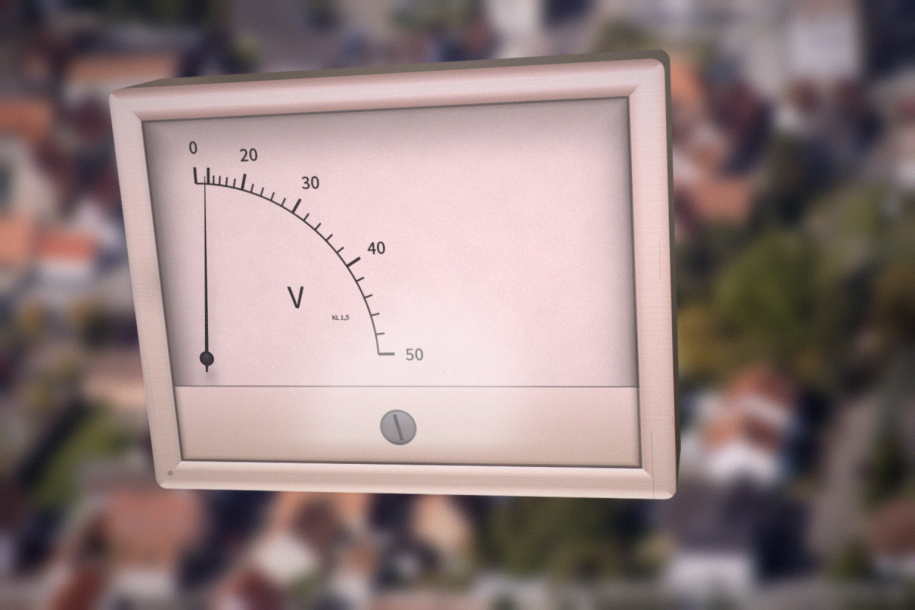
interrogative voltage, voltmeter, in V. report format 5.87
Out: 10
